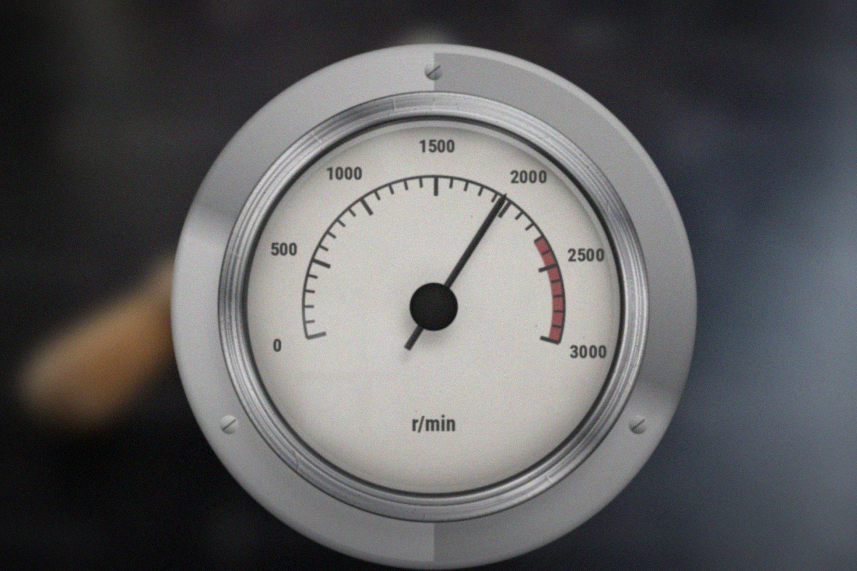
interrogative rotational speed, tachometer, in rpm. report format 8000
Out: 1950
